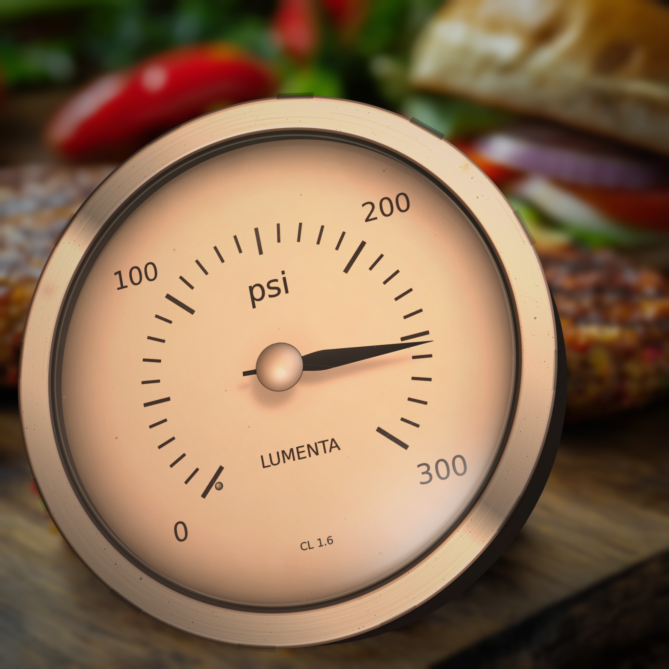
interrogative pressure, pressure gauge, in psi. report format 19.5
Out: 255
